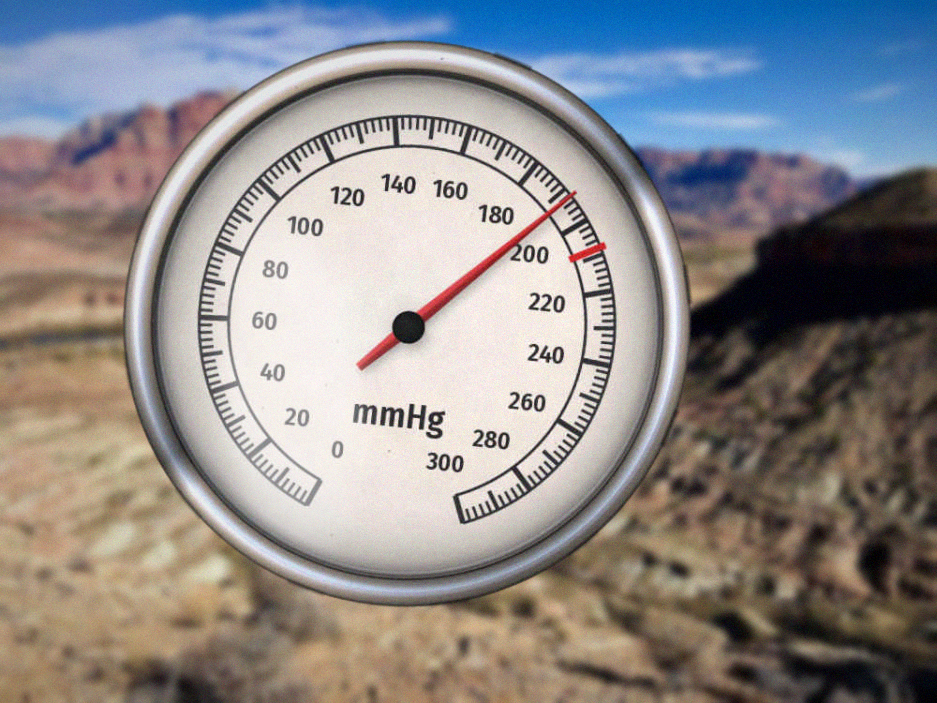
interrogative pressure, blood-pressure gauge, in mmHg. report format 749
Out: 192
